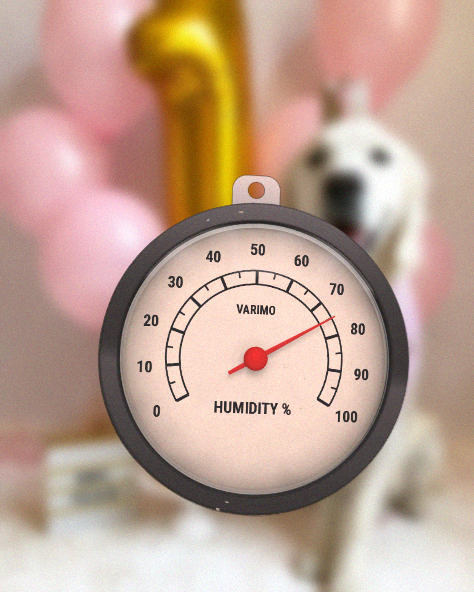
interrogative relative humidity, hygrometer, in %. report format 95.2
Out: 75
